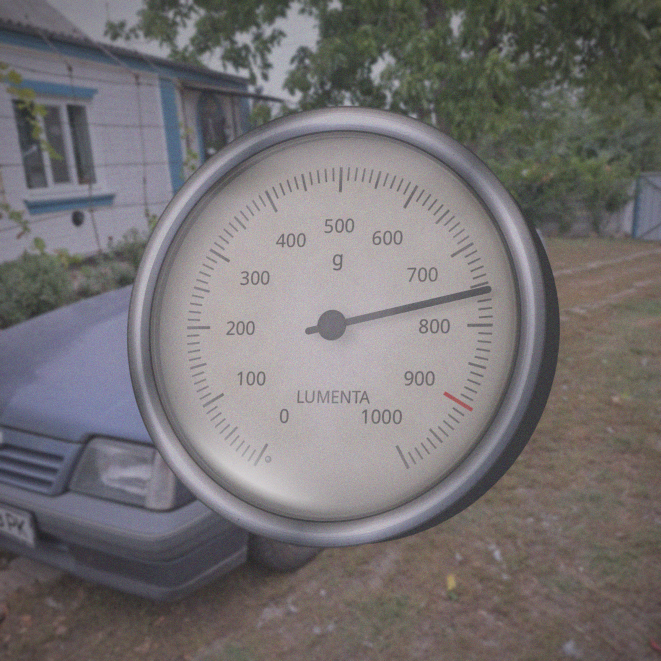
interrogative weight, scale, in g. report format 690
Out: 760
